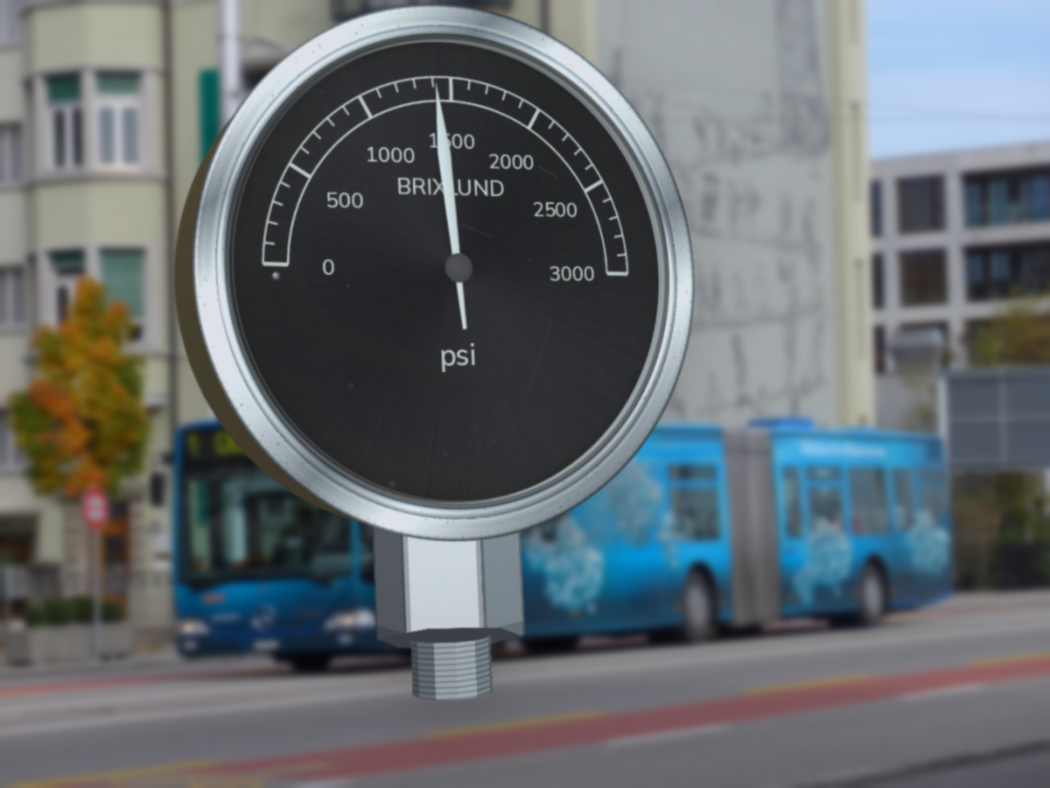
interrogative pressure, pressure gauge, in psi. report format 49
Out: 1400
